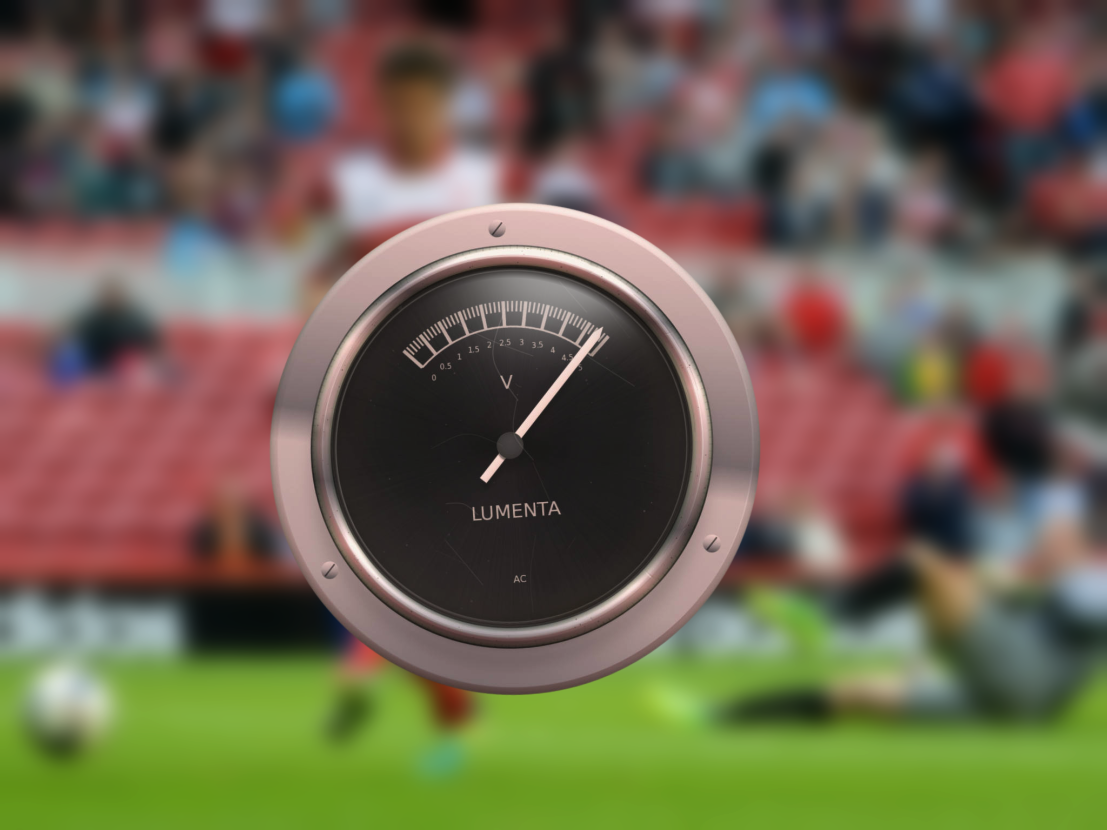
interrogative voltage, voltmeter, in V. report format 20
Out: 4.8
